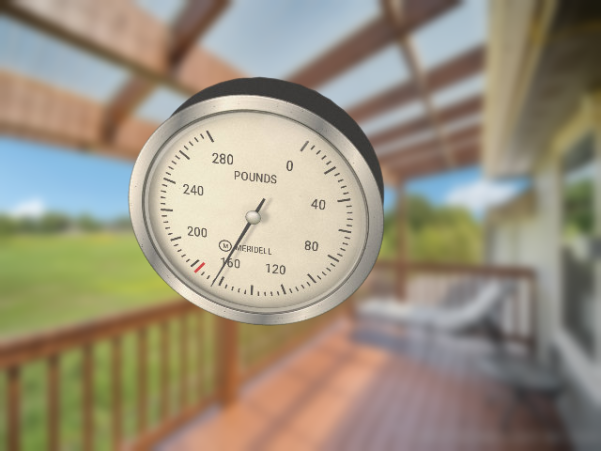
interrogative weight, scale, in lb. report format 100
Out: 164
